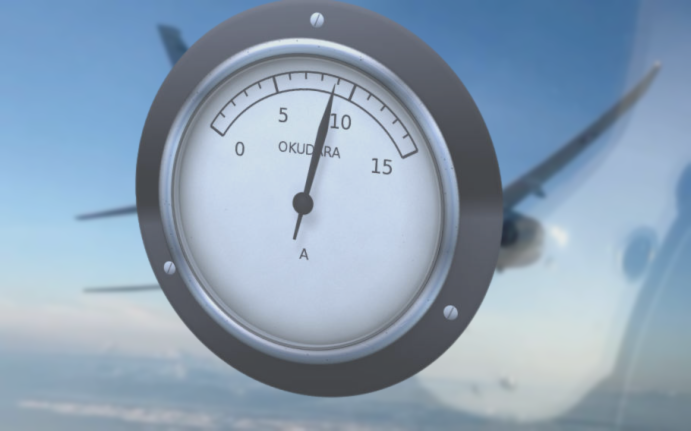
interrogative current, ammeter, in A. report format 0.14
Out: 9
